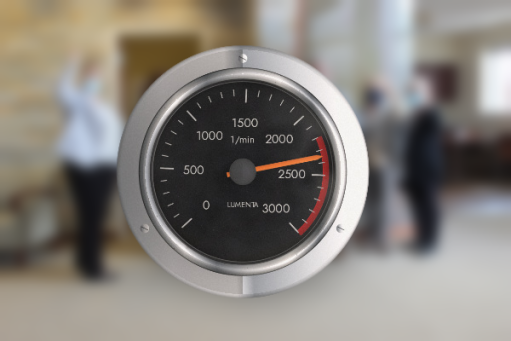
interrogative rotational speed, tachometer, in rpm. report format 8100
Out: 2350
